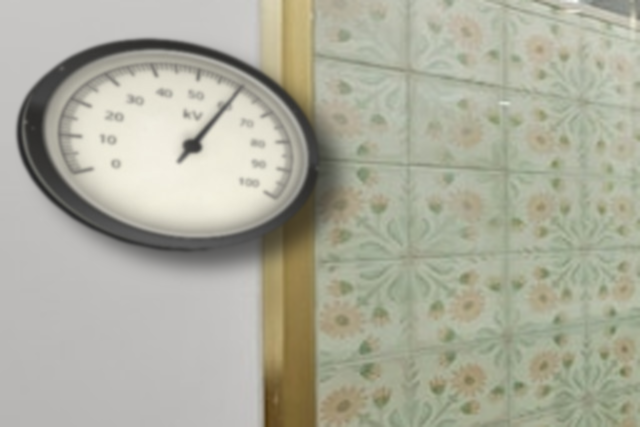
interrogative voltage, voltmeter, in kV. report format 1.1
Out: 60
